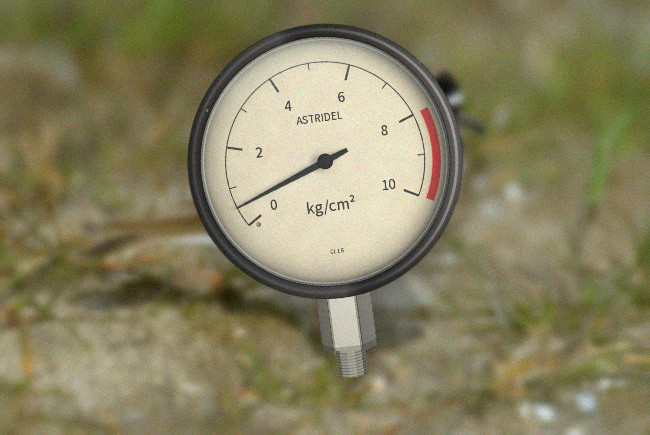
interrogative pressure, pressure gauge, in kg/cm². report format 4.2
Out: 0.5
